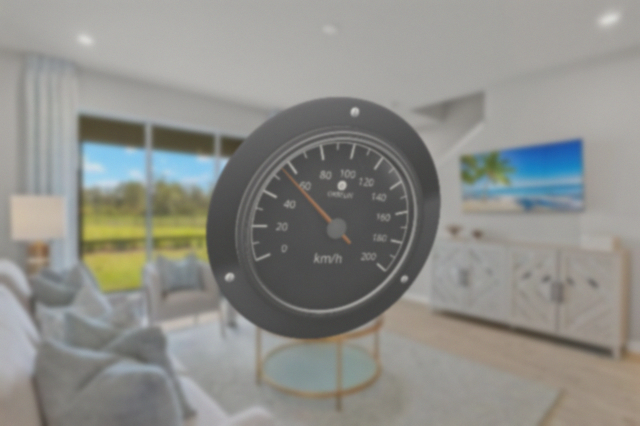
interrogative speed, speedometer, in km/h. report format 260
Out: 55
